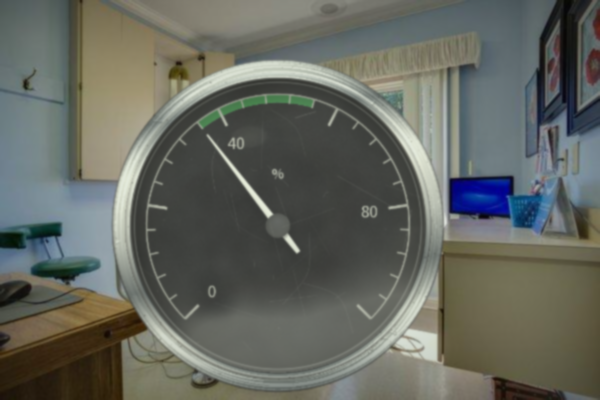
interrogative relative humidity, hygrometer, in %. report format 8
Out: 36
